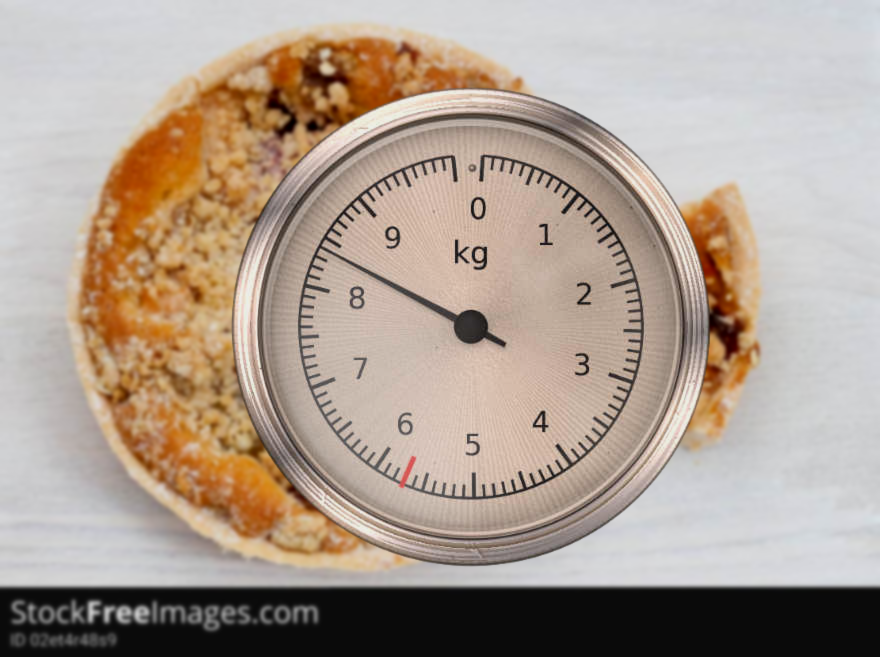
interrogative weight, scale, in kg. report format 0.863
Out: 8.4
